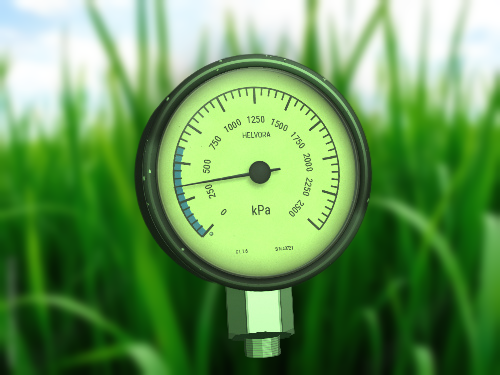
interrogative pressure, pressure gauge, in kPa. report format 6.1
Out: 350
